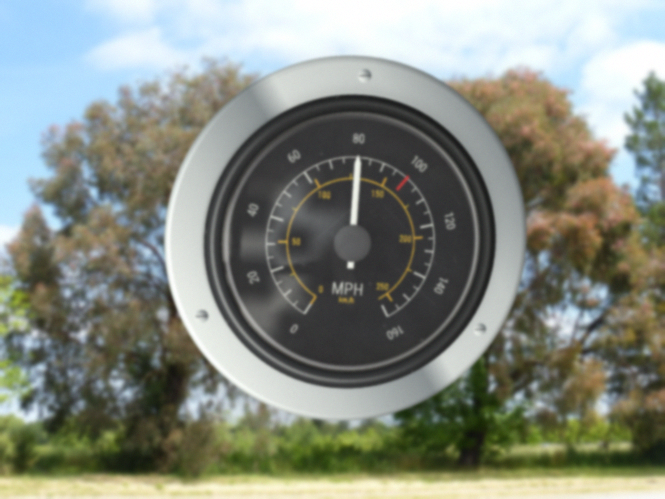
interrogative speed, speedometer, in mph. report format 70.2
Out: 80
